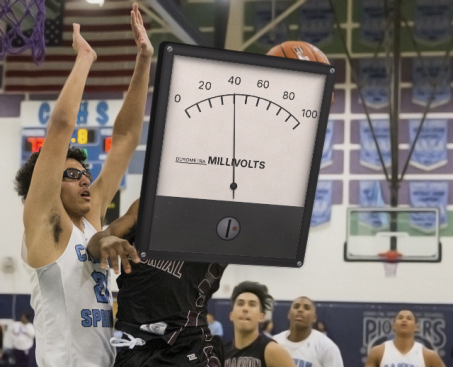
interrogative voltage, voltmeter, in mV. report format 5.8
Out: 40
